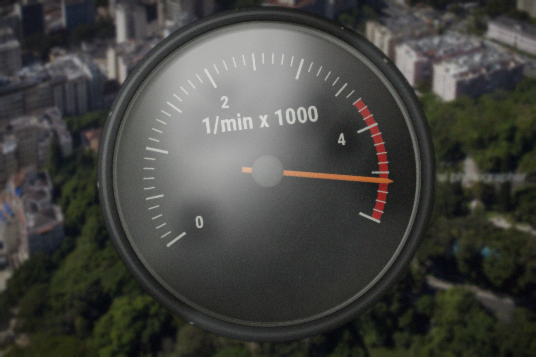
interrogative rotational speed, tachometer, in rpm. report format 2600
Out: 4600
